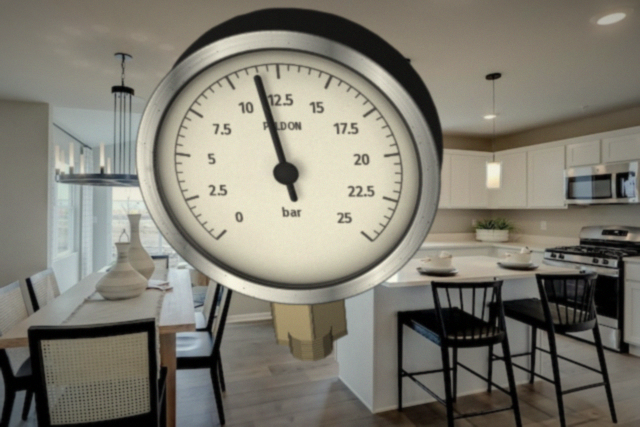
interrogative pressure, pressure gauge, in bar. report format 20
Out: 11.5
